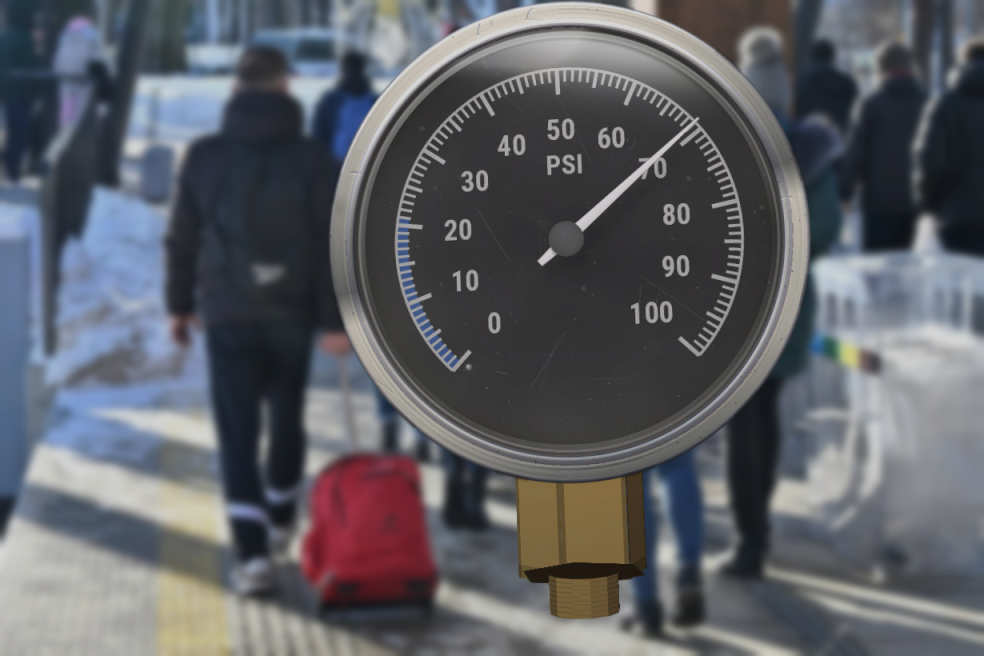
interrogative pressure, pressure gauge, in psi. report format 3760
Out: 69
